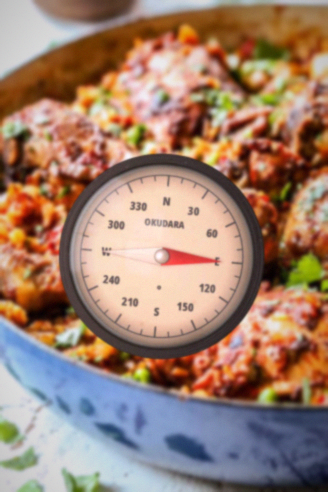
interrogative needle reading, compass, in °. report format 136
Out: 90
